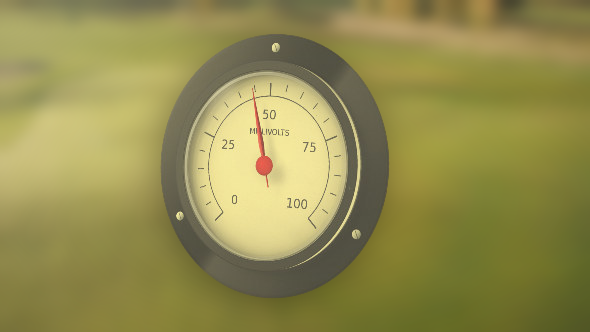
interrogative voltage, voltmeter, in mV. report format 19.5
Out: 45
